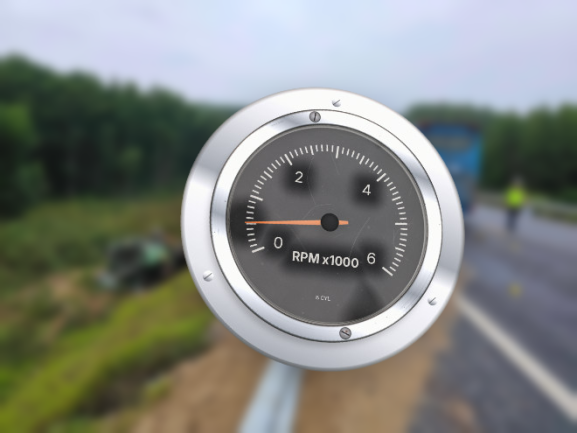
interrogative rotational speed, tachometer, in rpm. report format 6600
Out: 500
